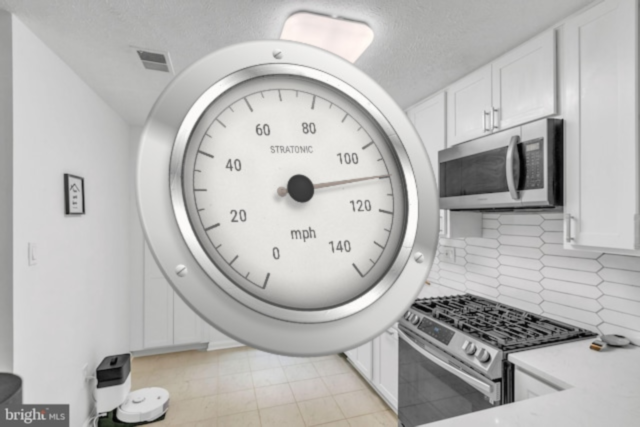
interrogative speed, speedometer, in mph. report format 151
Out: 110
